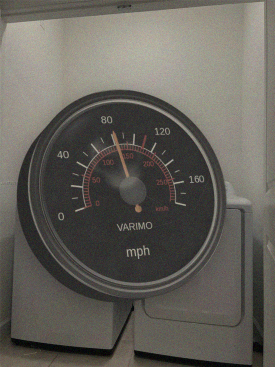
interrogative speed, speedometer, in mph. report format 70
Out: 80
